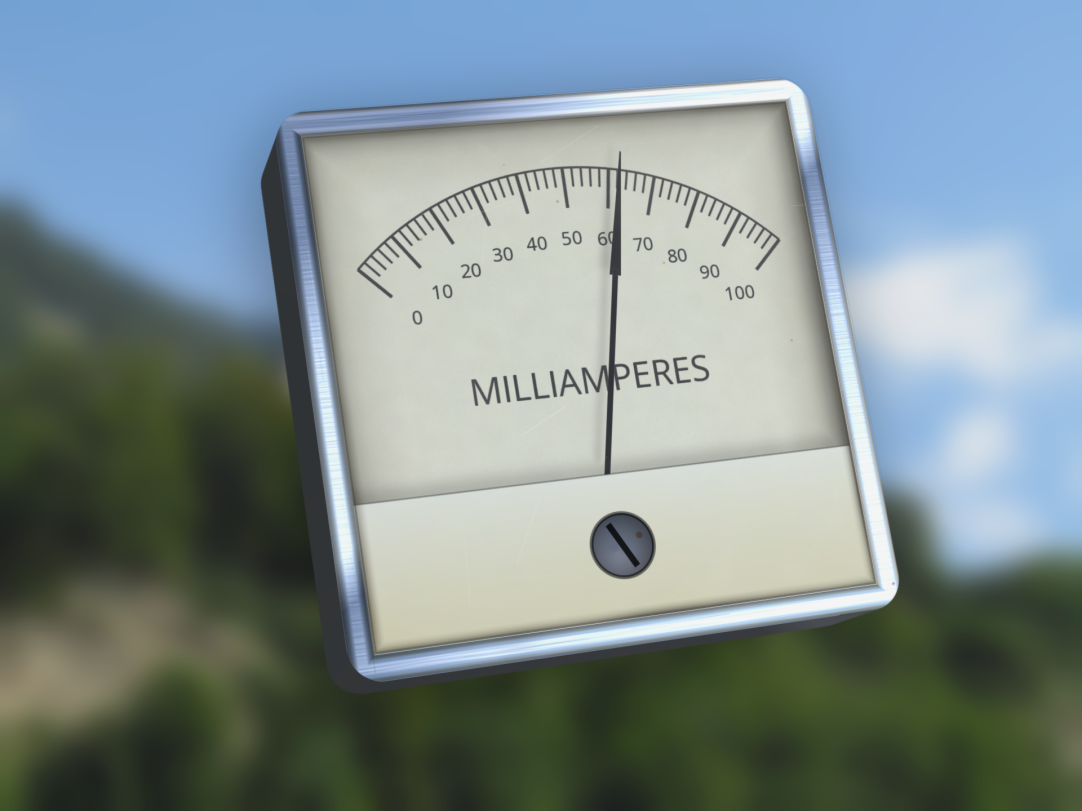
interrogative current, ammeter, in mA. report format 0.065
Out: 62
